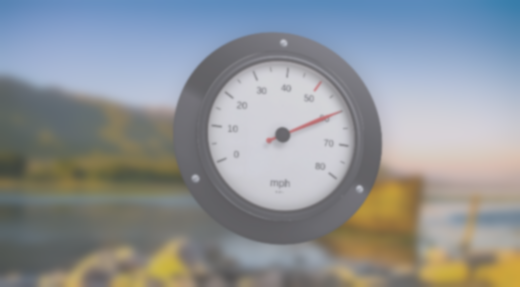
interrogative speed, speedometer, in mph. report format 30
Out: 60
